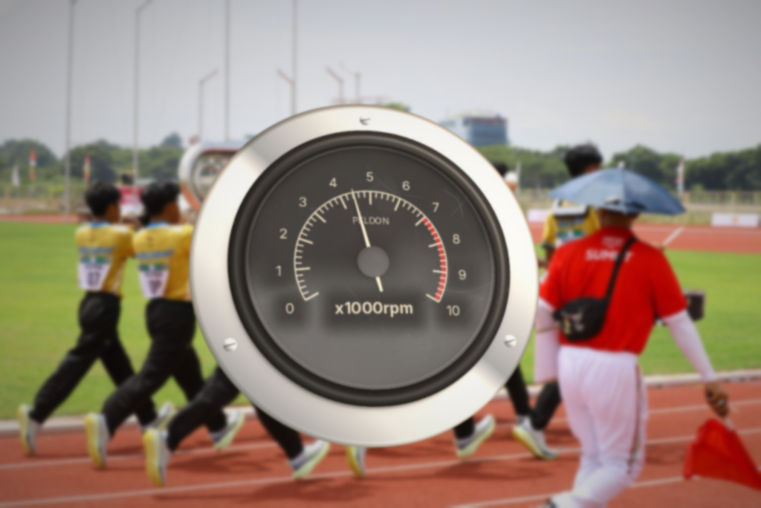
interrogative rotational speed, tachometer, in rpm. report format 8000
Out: 4400
